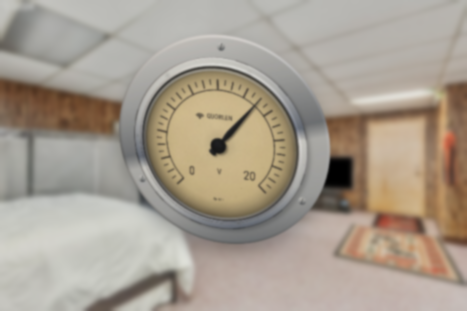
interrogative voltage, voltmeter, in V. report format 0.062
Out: 13
